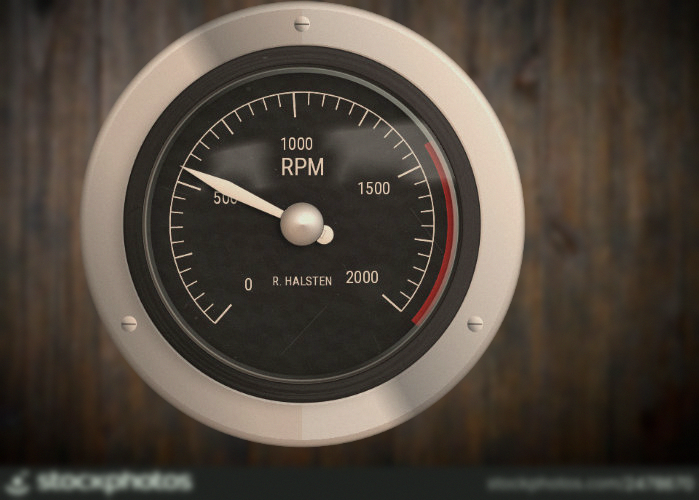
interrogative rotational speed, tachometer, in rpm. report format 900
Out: 550
